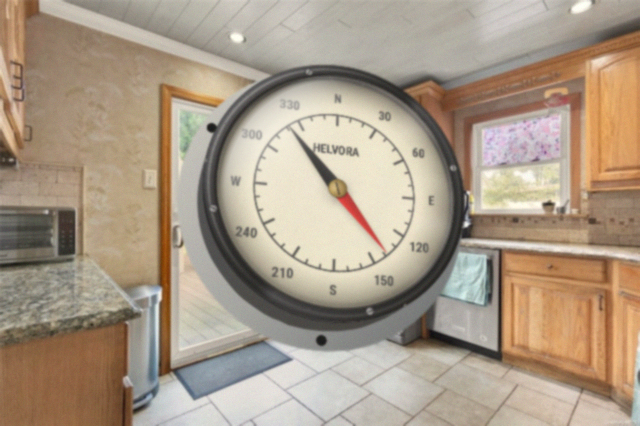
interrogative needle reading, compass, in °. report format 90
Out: 140
